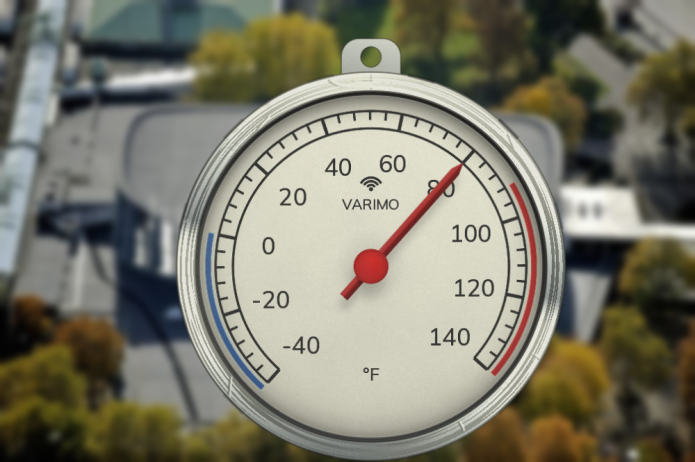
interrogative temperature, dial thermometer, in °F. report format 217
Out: 80
